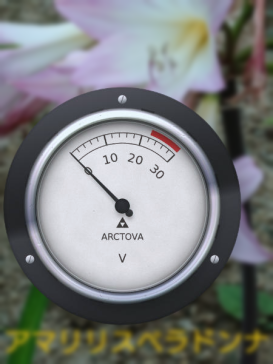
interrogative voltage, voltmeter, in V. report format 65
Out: 0
